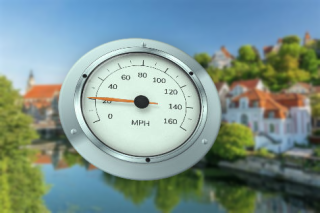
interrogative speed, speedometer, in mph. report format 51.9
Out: 20
